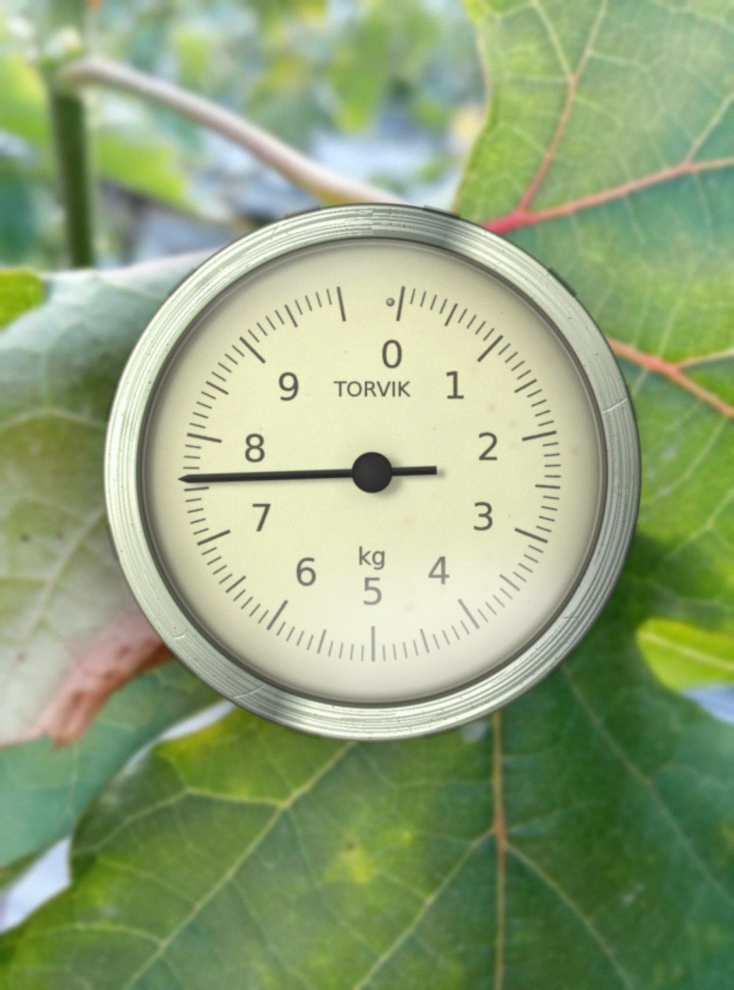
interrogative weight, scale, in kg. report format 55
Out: 7.6
